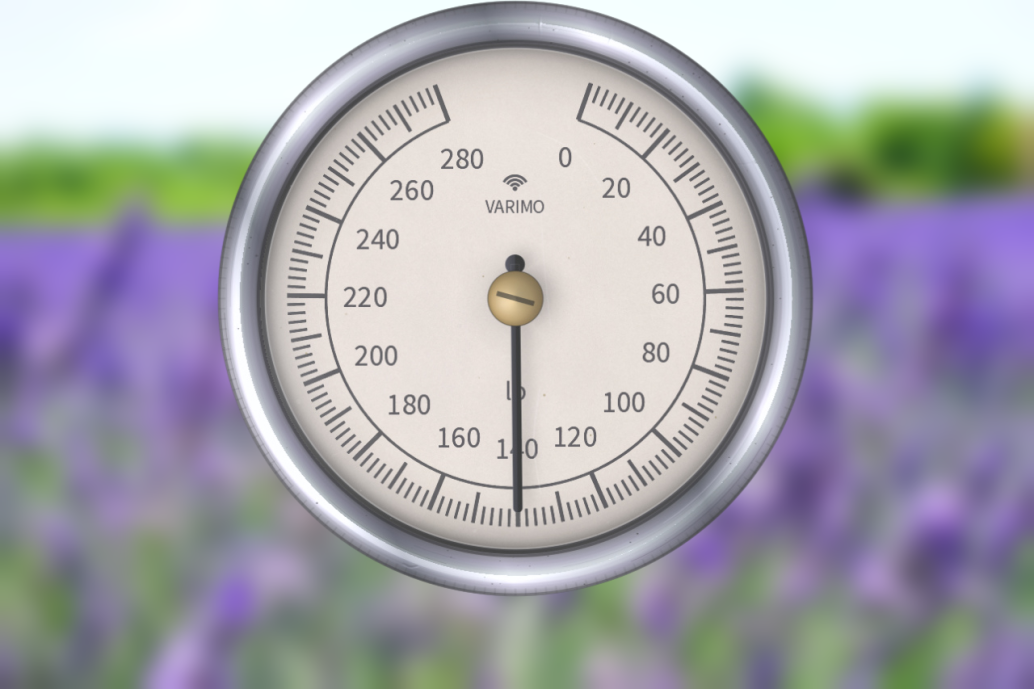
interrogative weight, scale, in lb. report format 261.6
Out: 140
